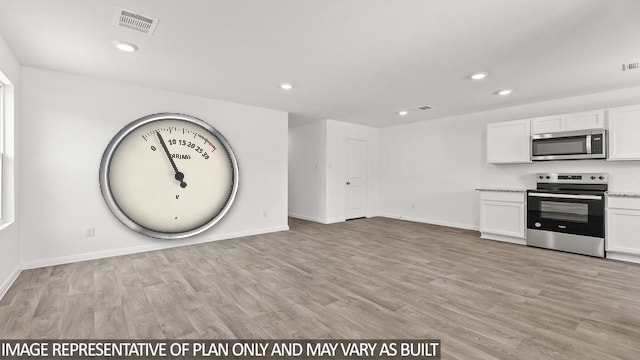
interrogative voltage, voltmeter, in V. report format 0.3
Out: 5
